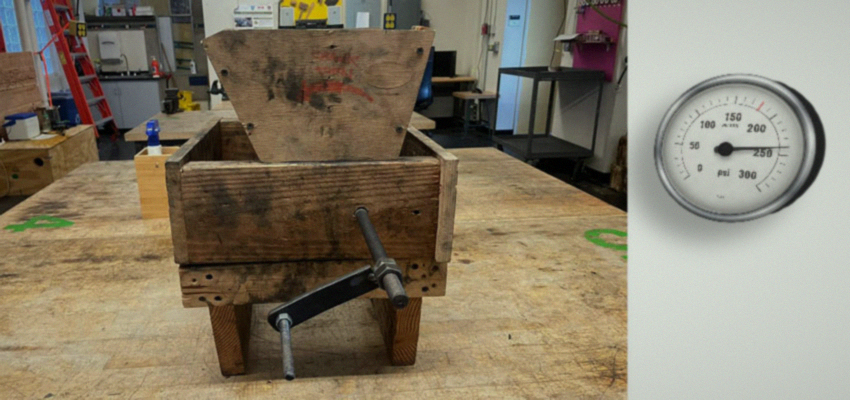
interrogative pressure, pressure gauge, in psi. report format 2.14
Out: 240
